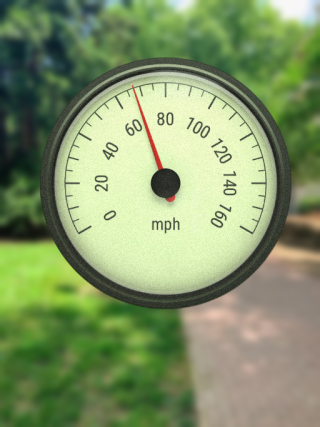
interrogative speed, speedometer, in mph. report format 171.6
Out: 67.5
